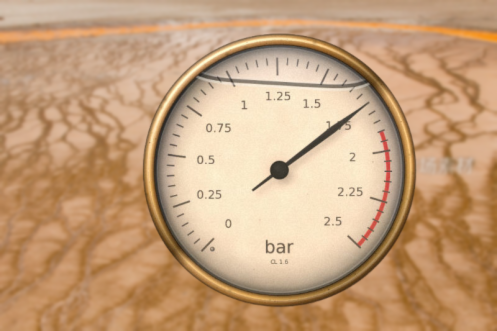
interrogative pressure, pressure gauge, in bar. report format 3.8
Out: 1.75
